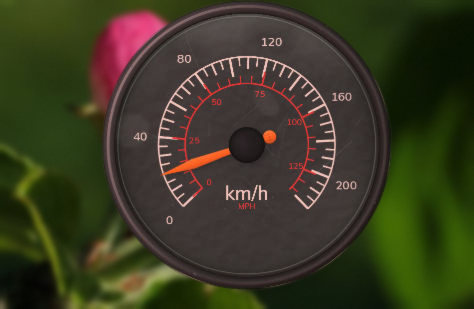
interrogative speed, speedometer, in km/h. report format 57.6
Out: 20
